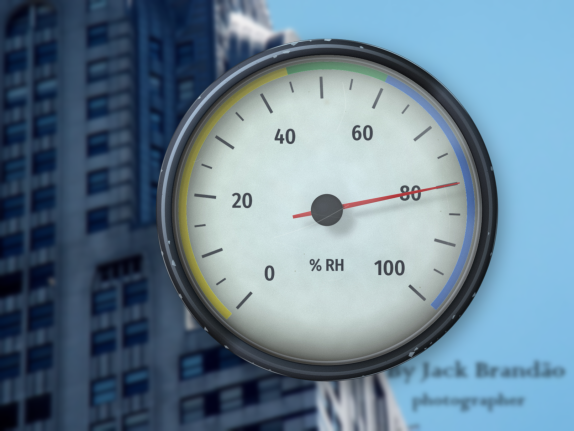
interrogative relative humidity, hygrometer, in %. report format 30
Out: 80
